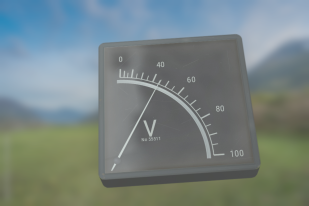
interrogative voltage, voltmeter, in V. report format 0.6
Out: 45
